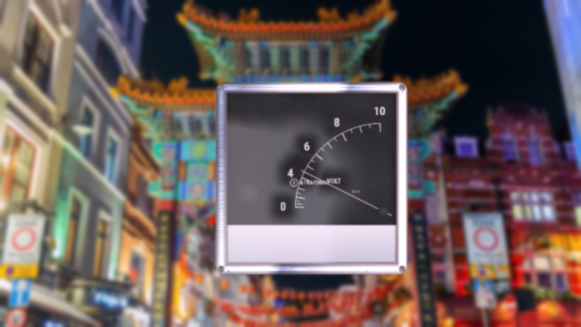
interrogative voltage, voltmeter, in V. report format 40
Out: 4.5
